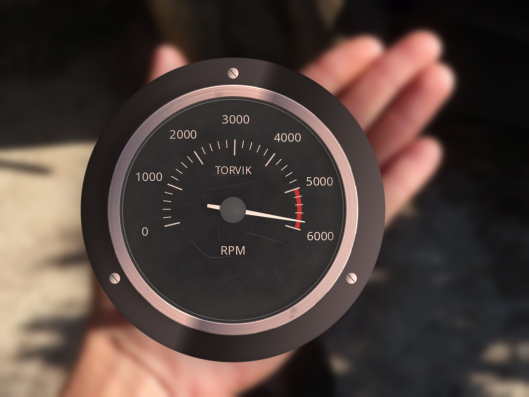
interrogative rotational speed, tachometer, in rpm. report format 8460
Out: 5800
